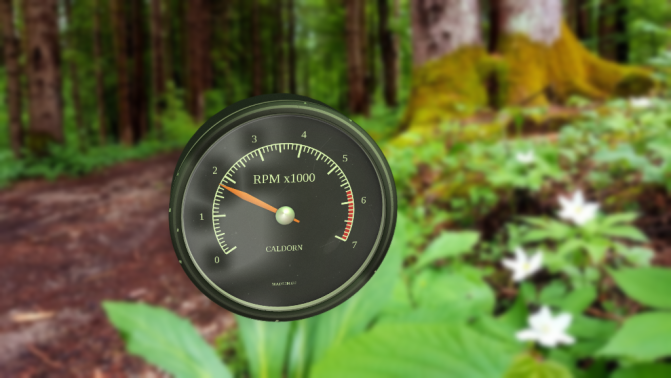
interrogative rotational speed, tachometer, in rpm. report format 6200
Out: 1800
